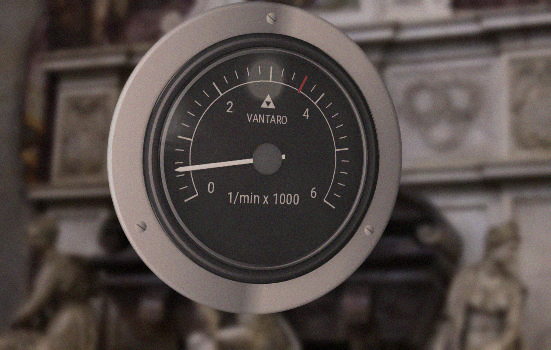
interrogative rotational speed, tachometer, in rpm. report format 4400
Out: 500
